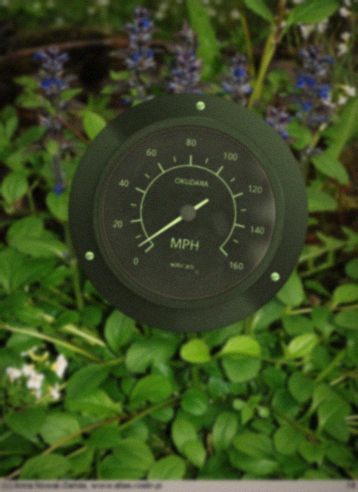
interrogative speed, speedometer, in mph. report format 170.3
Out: 5
